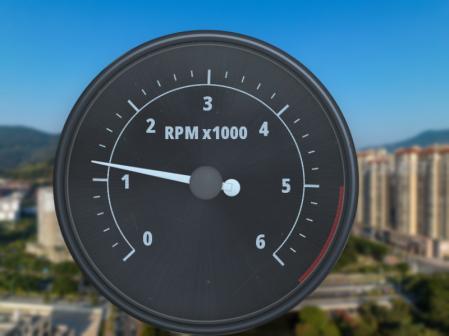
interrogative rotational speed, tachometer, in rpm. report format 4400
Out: 1200
